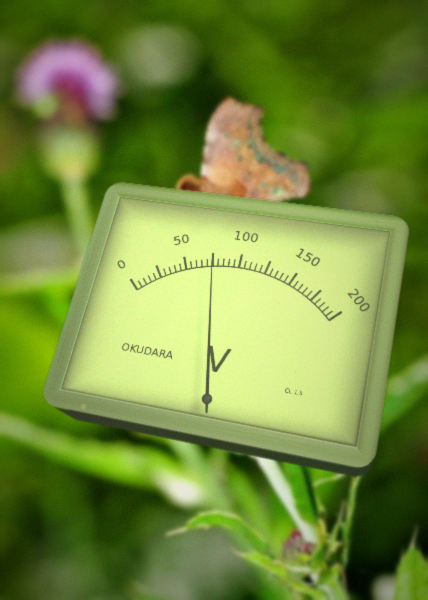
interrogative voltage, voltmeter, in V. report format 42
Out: 75
